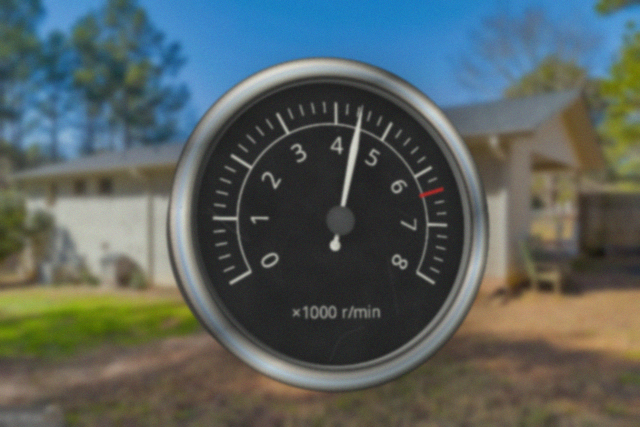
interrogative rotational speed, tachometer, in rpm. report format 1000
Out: 4400
